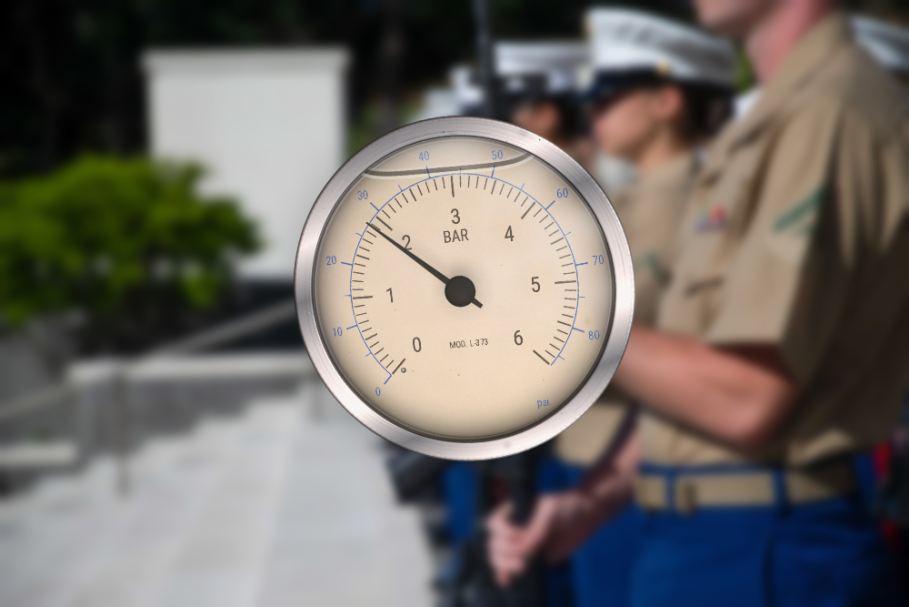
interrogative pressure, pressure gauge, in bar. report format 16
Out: 1.9
